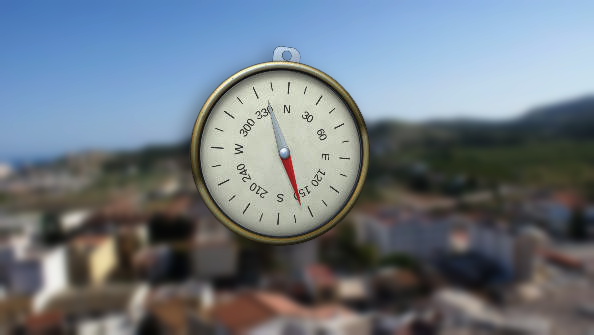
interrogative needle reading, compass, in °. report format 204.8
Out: 157.5
